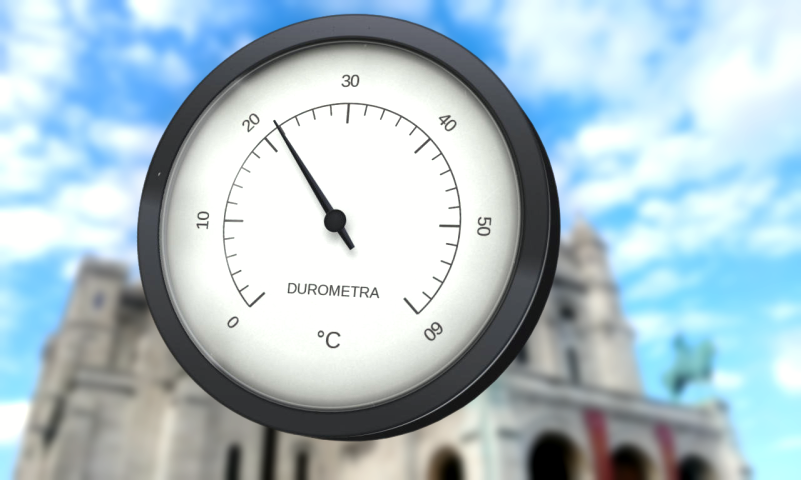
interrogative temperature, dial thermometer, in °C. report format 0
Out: 22
